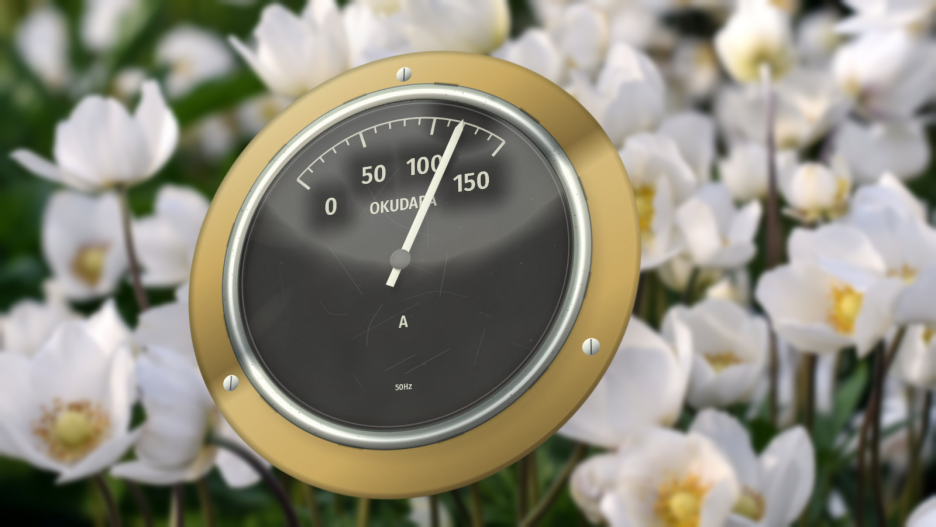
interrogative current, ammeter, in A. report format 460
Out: 120
